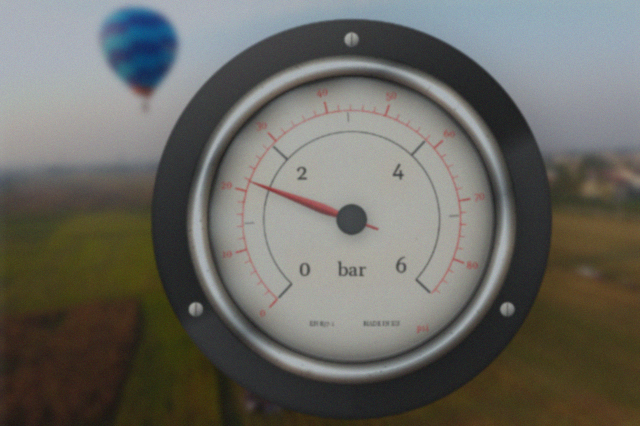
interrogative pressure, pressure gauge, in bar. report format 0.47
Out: 1.5
